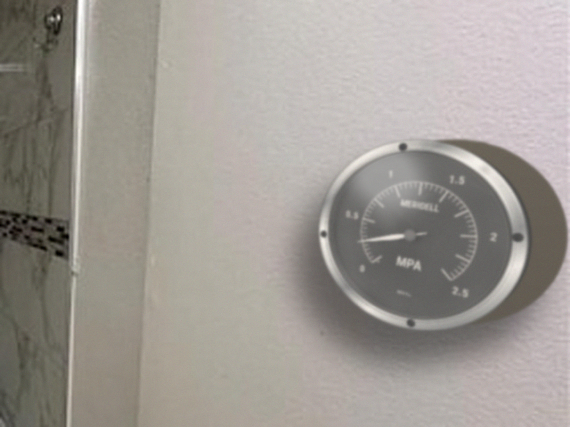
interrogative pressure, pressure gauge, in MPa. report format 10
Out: 0.25
